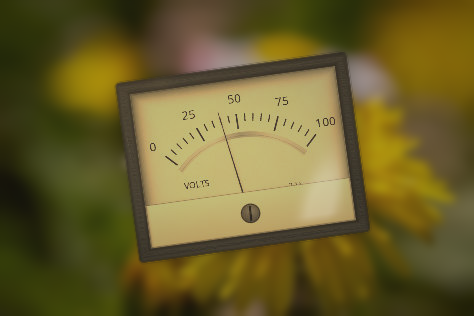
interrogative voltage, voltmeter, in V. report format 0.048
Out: 40
